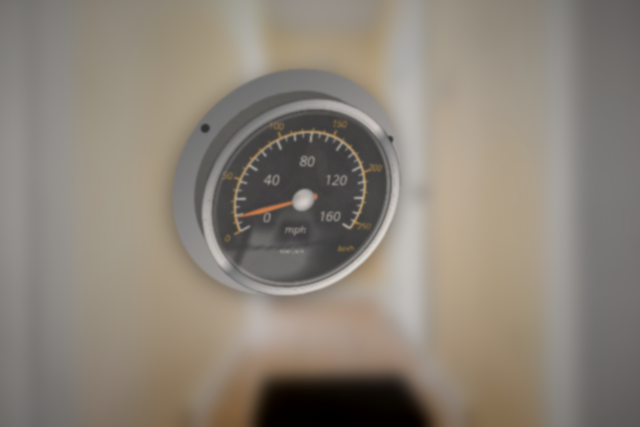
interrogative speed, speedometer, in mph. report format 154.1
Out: 10
